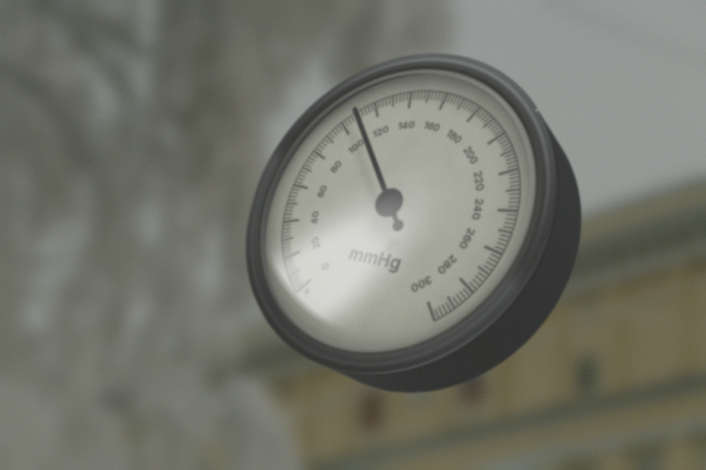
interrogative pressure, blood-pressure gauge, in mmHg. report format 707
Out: 110
